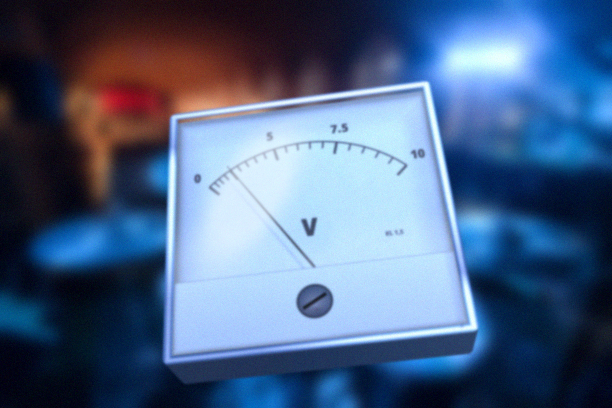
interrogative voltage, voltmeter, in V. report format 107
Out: 2.5
